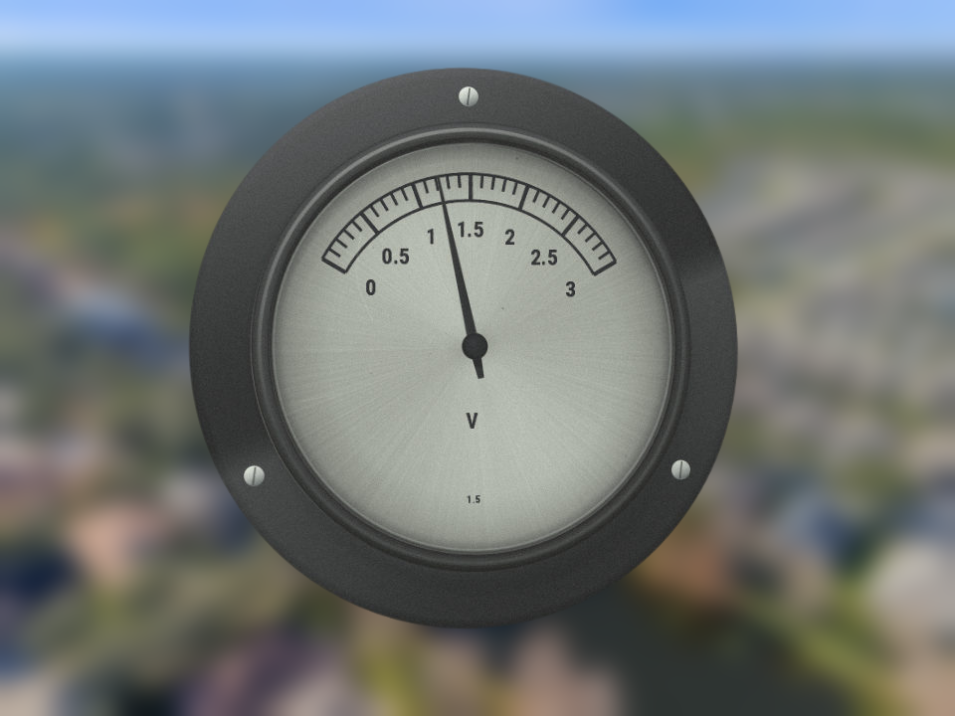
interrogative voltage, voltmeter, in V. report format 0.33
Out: 1.2
